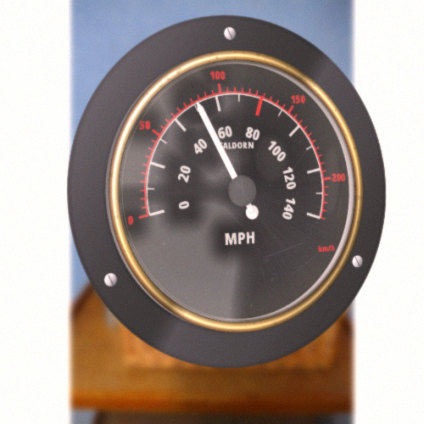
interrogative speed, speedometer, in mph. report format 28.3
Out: 50
